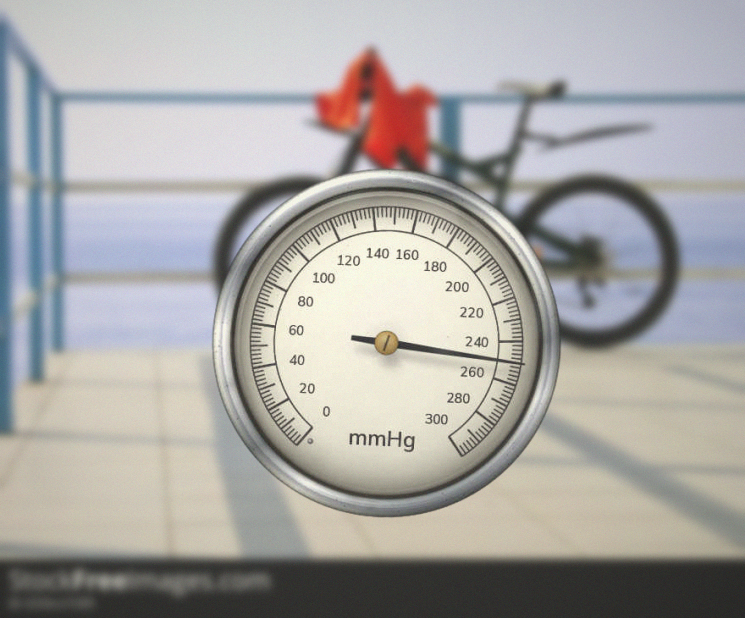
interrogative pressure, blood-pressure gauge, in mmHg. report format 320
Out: 250
